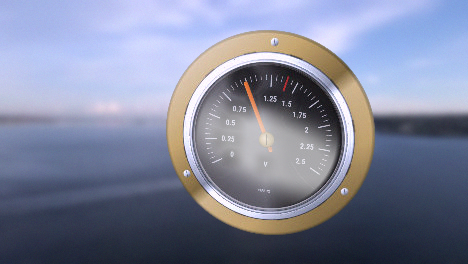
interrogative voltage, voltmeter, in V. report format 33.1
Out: 1
